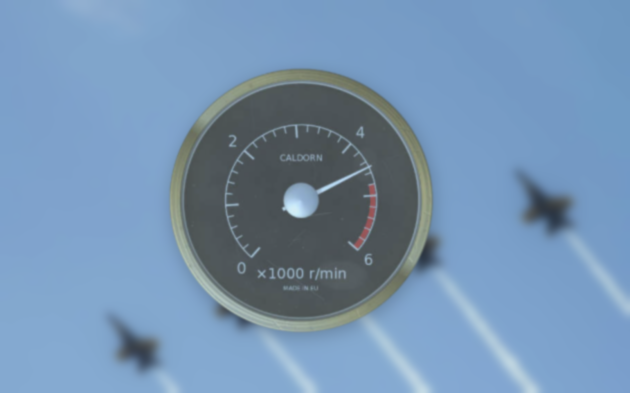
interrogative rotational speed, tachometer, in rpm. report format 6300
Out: 4500
